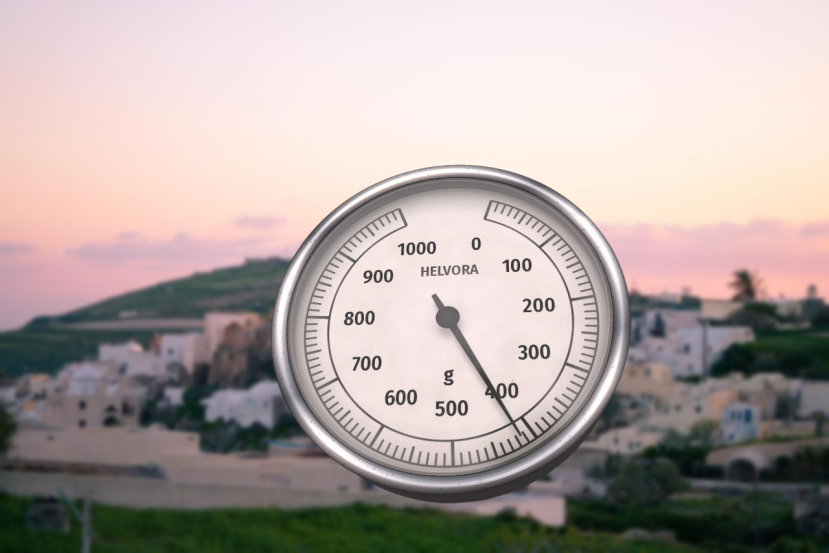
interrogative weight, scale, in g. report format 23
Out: 415
